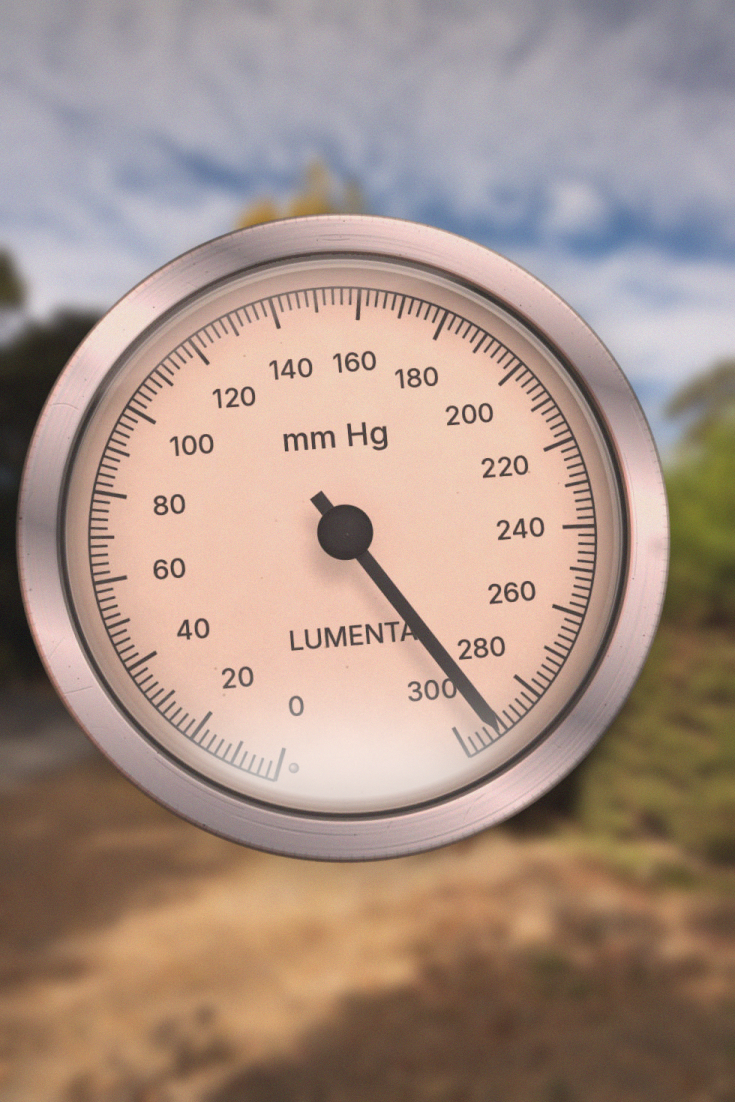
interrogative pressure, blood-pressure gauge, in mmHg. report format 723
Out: 292
